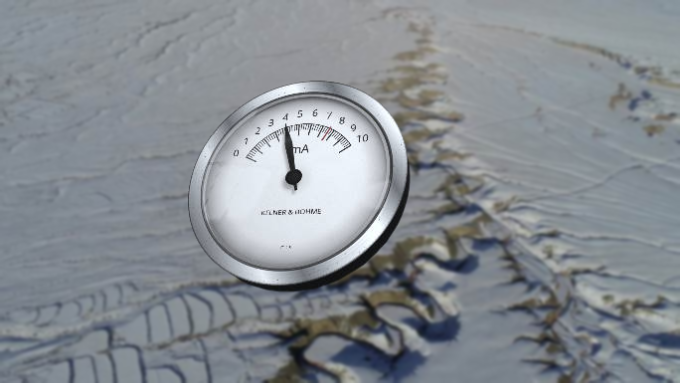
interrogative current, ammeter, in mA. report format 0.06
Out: 4
